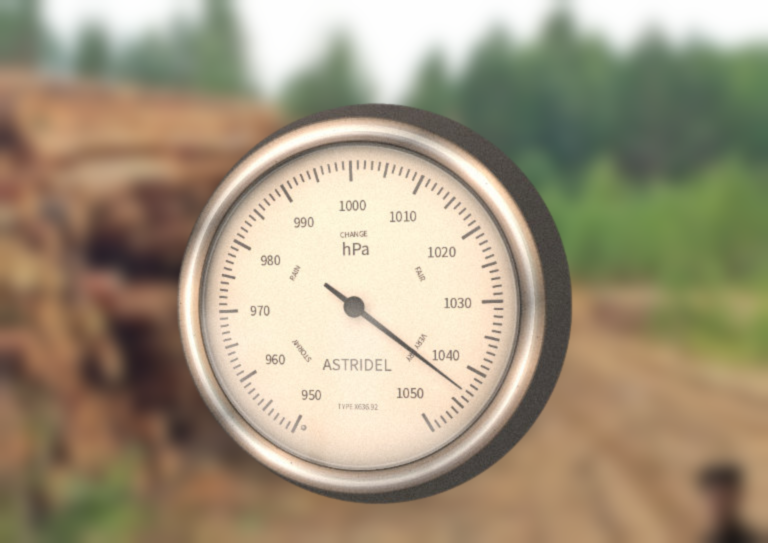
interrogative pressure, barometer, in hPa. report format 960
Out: 1043
